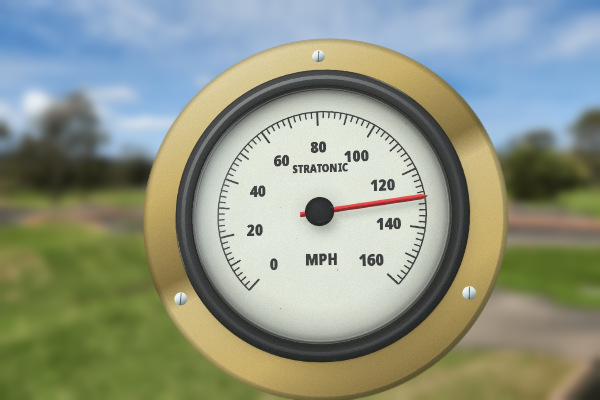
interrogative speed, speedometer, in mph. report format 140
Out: 130
